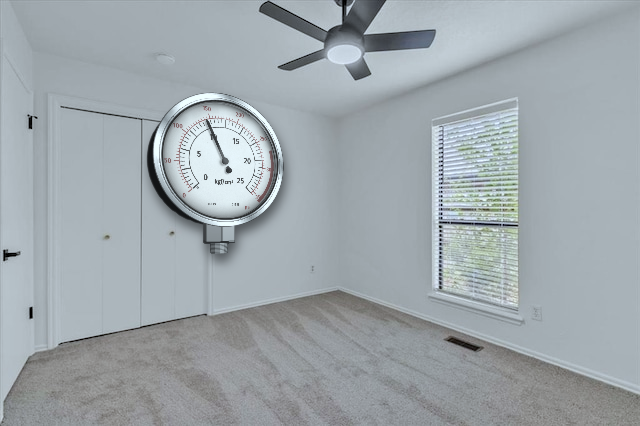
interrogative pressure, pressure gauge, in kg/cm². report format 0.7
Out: 10
